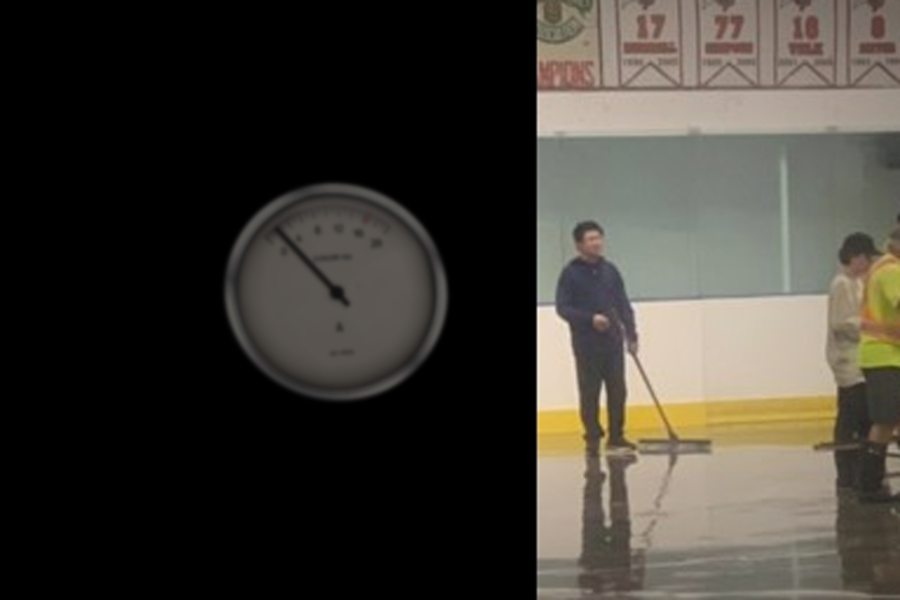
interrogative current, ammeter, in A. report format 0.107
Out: 2
